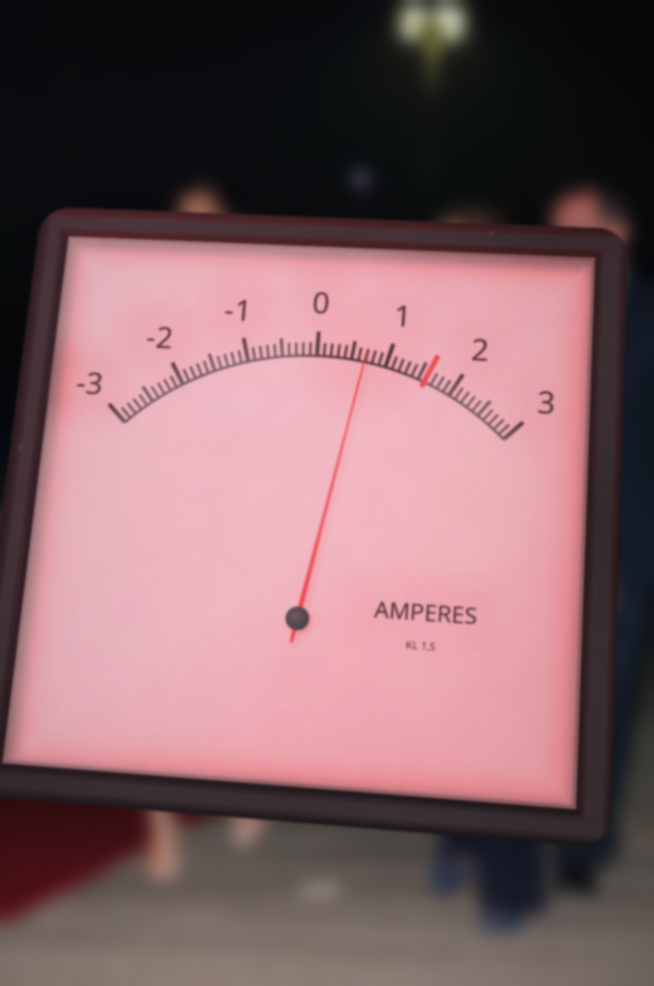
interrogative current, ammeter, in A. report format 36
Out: 0.7
